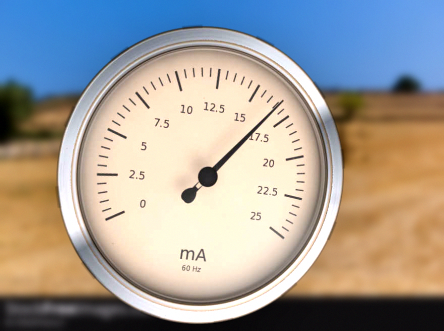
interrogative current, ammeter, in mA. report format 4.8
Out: 16.5
